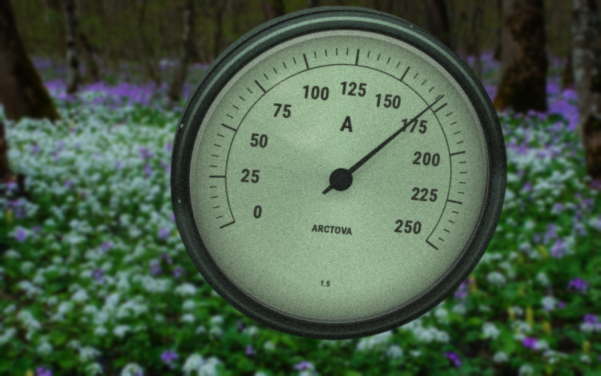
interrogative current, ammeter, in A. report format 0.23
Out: 170
